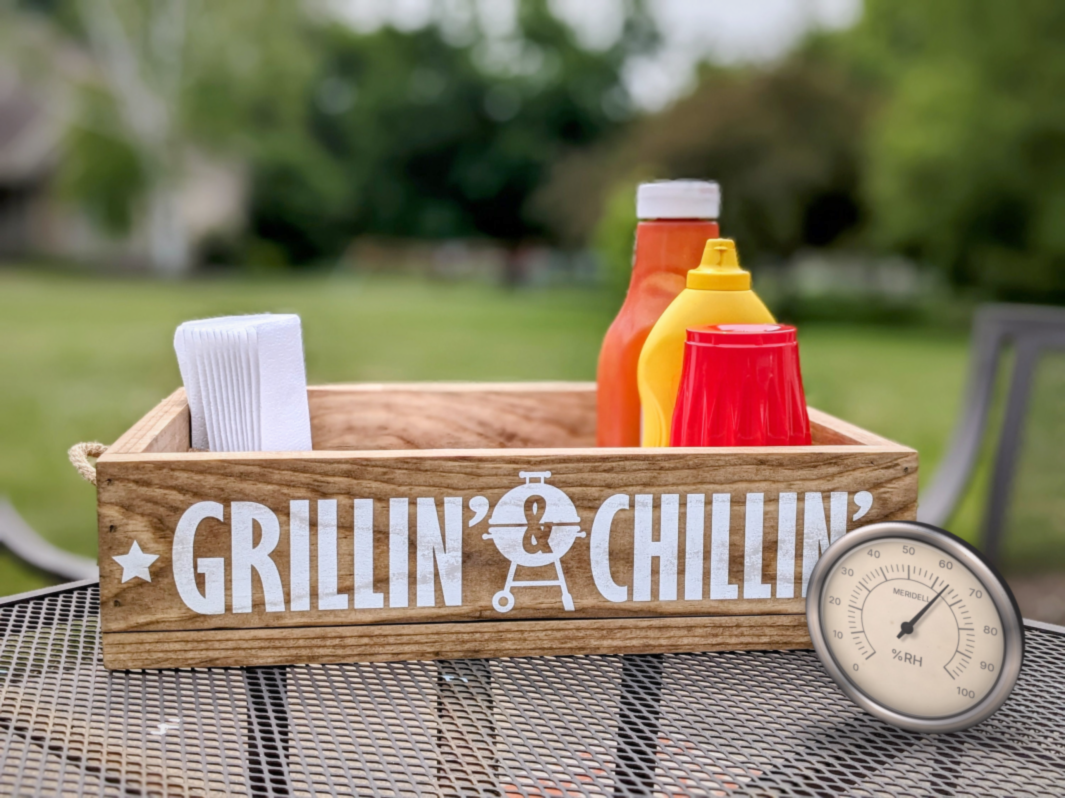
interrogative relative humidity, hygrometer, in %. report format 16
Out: 64
